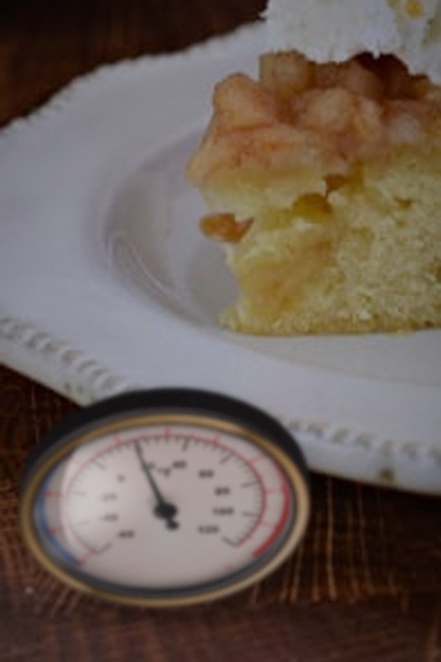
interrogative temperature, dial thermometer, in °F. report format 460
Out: 20
